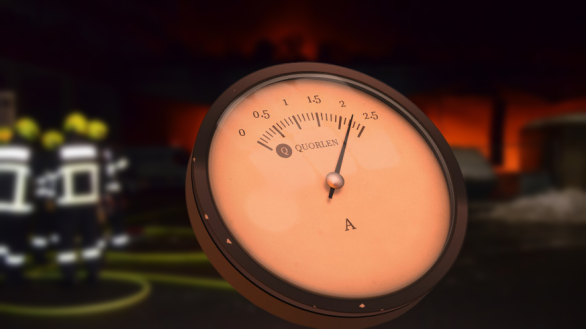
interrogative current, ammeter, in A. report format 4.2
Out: 2.2
